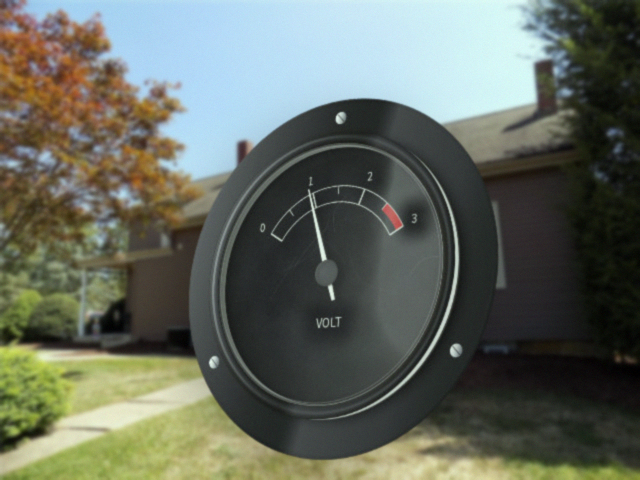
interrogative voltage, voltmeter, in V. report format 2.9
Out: 1
